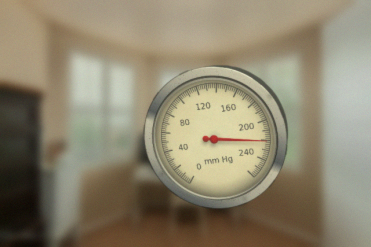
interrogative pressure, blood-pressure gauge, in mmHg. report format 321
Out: 220
